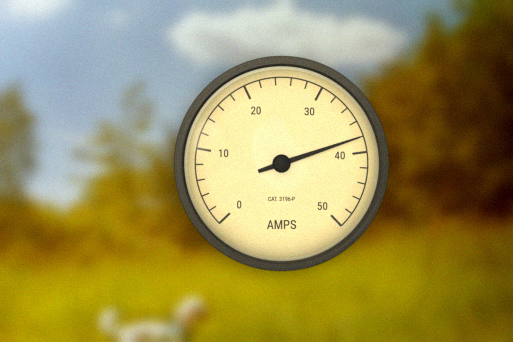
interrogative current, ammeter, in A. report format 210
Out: 38
